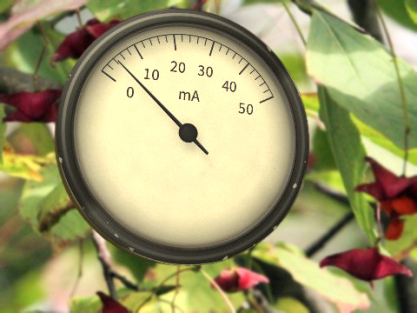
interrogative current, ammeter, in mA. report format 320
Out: 4
